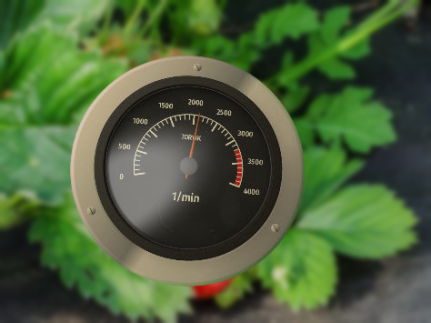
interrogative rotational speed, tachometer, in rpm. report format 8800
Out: 2100
